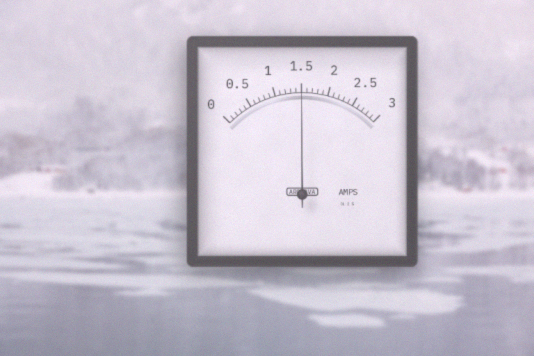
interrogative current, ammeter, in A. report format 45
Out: 1.5
